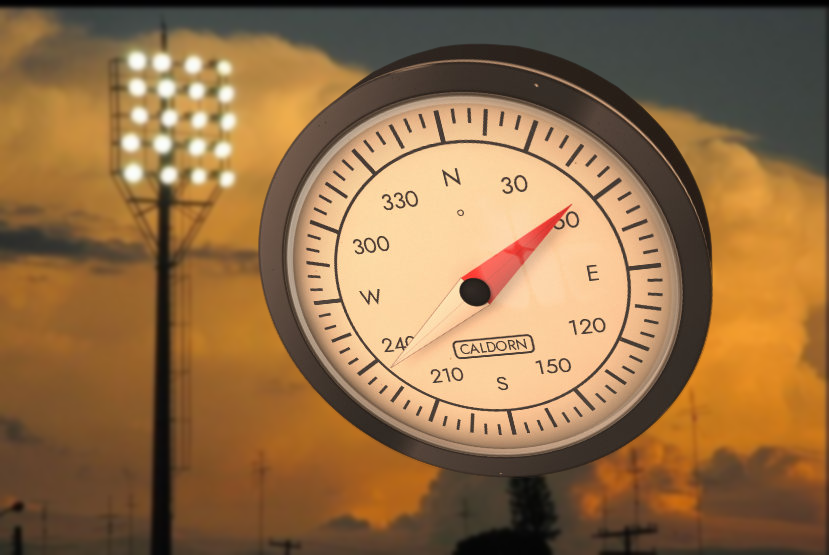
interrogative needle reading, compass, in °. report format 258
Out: 55
